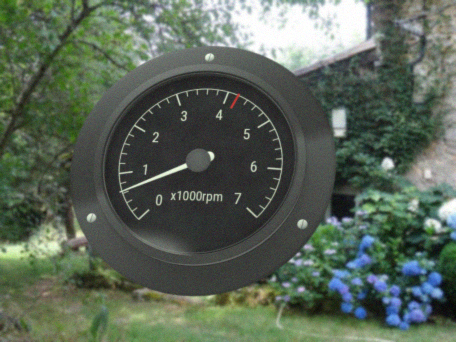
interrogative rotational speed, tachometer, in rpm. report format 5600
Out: 600
